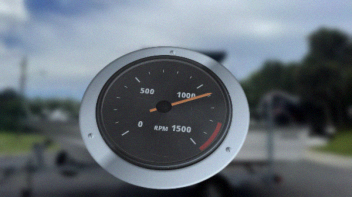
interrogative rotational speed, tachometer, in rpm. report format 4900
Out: 1100
